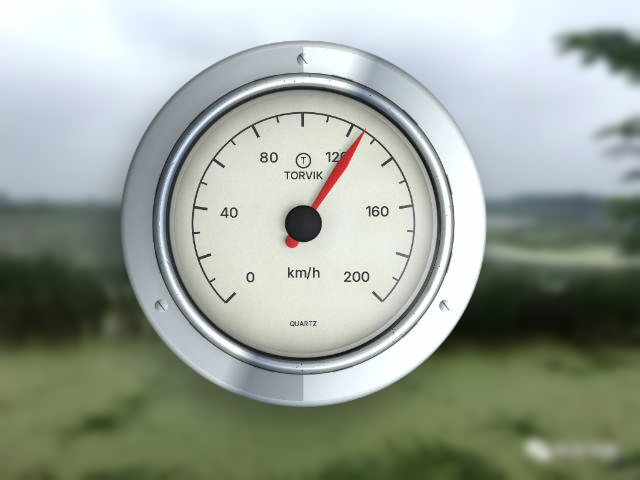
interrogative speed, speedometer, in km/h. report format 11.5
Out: 125
